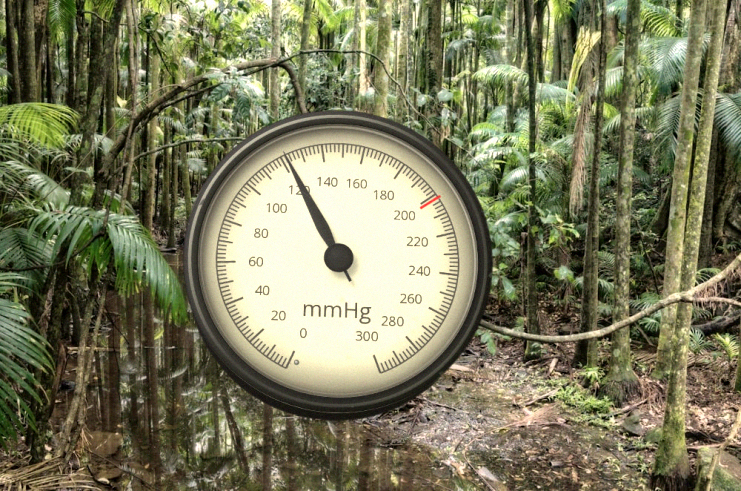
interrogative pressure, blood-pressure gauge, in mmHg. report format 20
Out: 122
